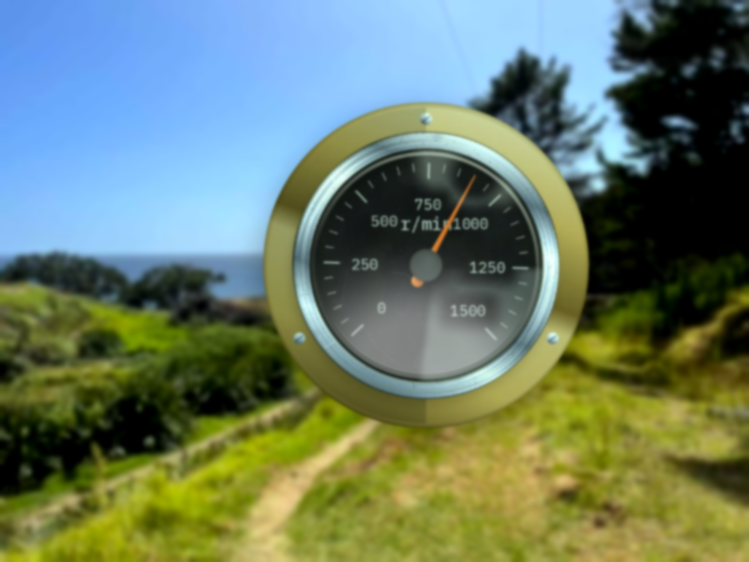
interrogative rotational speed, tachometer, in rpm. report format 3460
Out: 900
